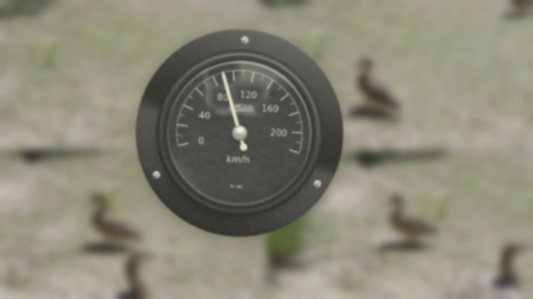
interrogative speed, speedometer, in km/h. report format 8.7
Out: 90
